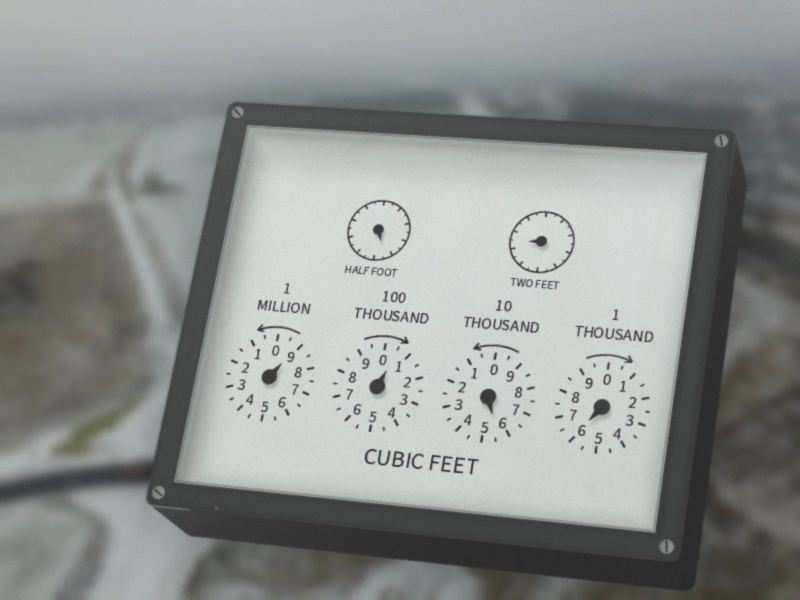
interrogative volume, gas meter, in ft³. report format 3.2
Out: 905600
